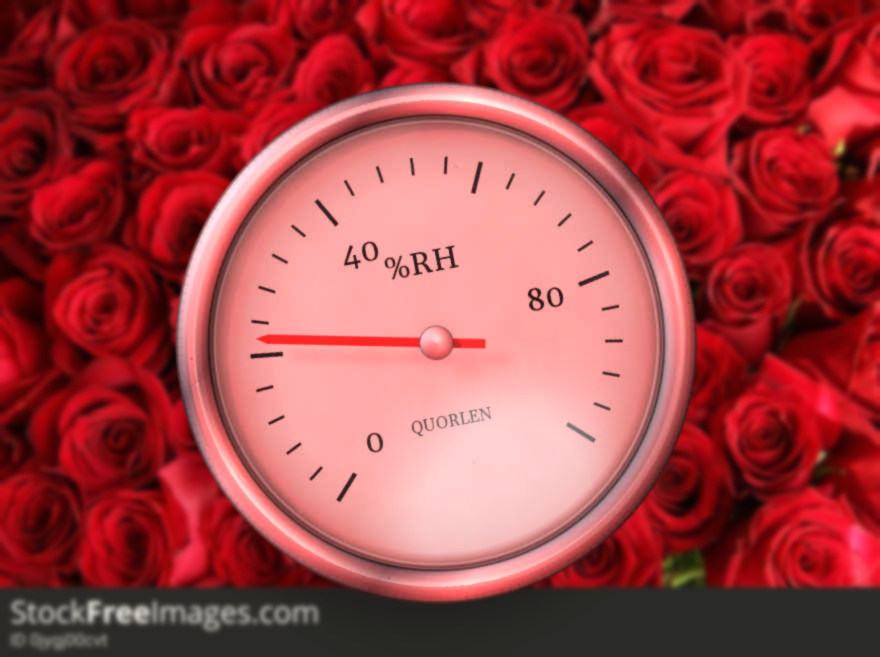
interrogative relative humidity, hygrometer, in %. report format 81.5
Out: 22
